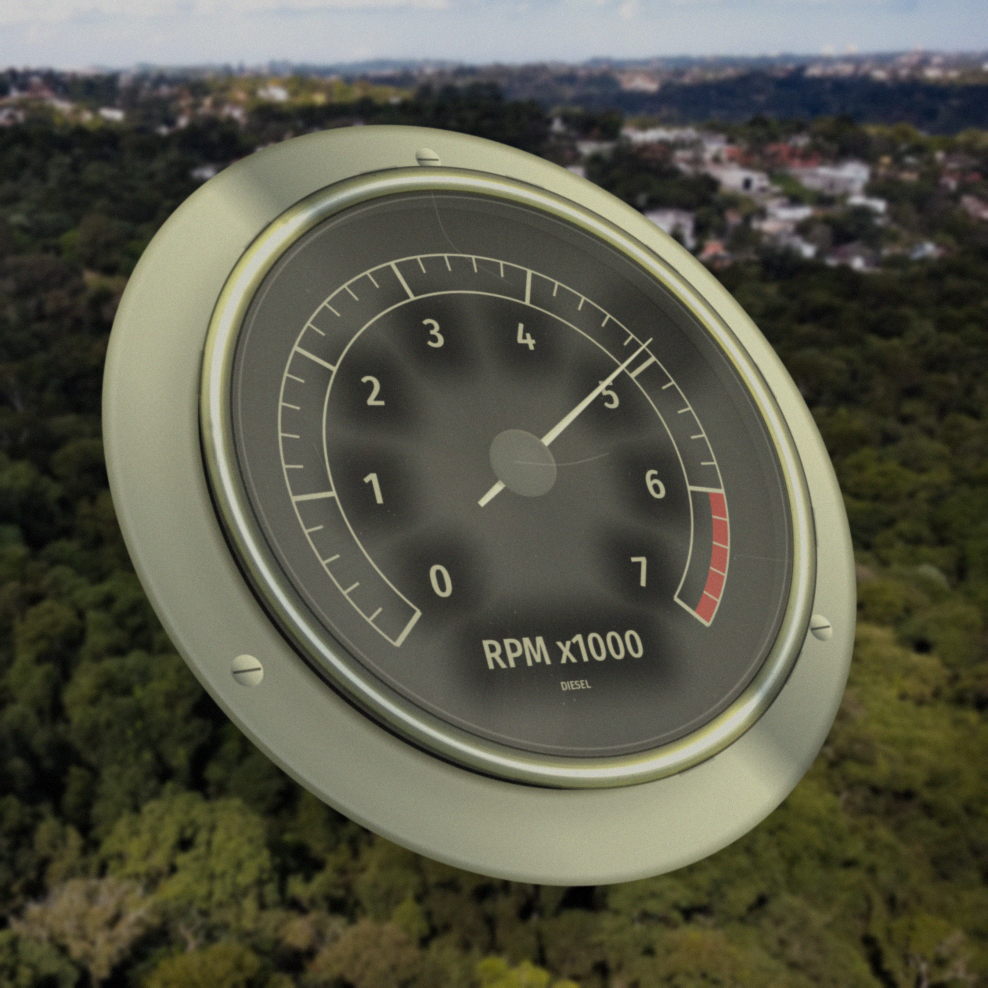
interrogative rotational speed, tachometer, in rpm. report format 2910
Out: 4900
